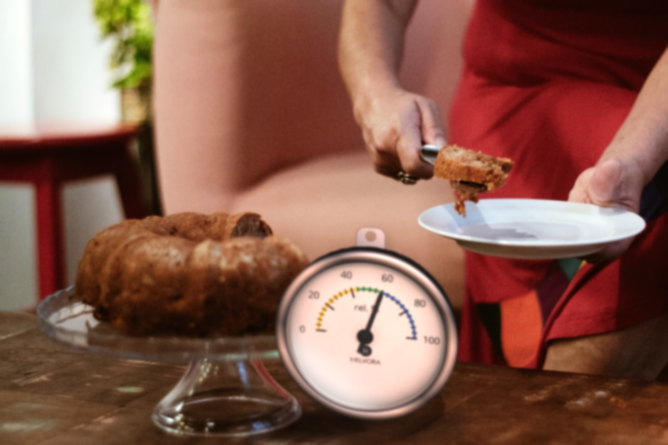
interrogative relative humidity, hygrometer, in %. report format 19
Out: 60
